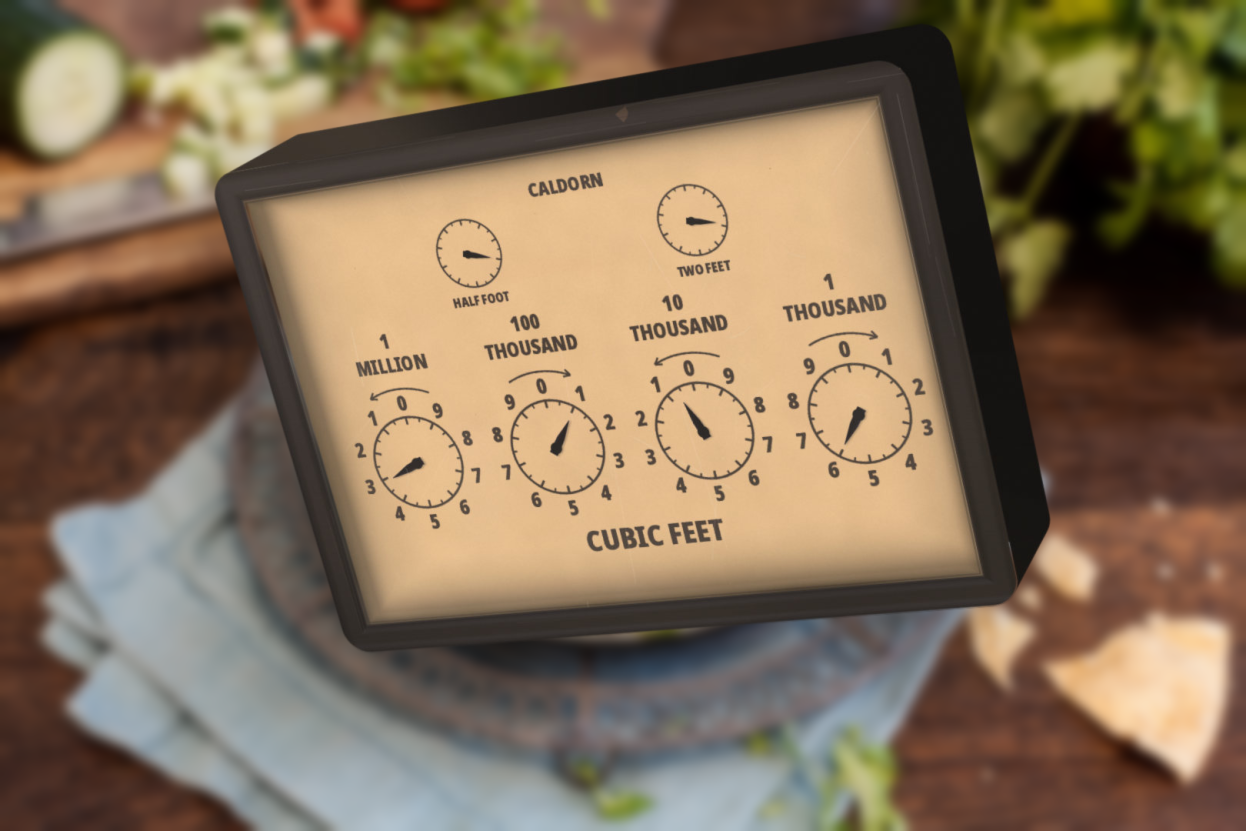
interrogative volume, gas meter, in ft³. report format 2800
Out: 310600
